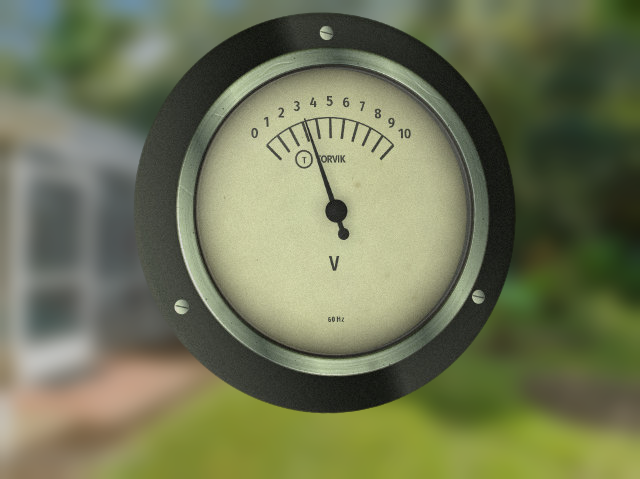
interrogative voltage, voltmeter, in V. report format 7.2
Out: 3
